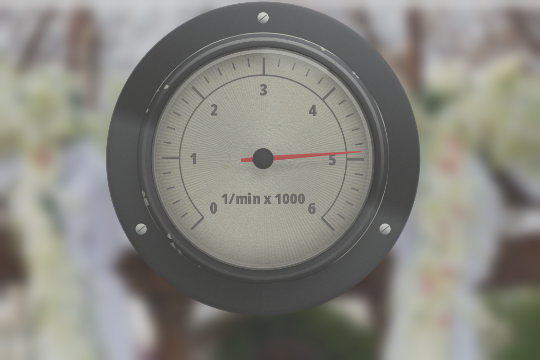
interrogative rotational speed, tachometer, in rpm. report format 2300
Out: 4900
